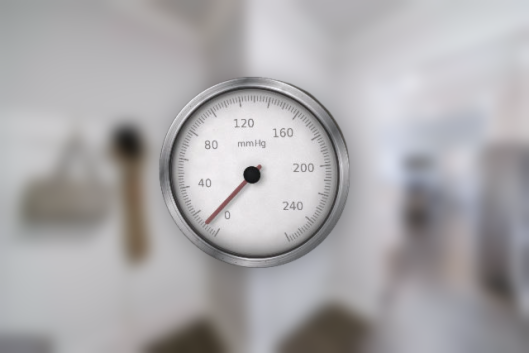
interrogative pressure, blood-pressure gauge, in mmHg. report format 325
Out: 10
